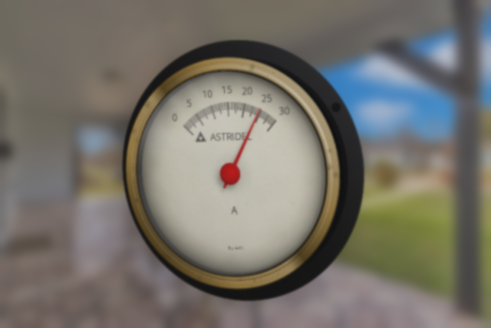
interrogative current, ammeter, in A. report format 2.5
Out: 25
